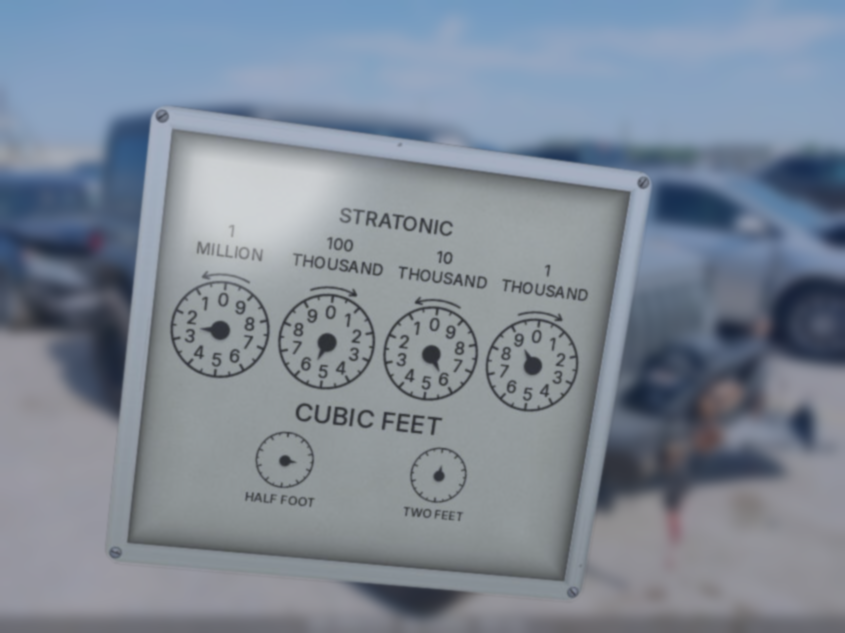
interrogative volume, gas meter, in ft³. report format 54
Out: 255900
